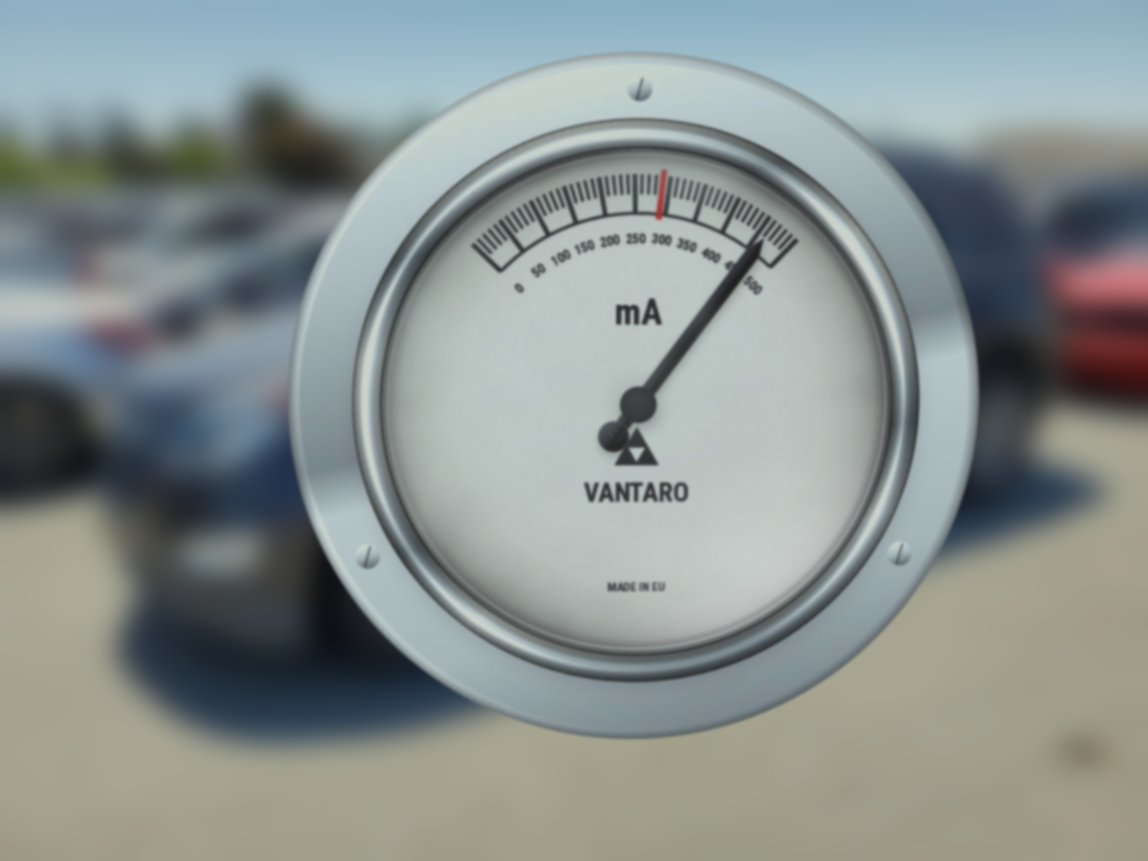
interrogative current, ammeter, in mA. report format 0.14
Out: 460
